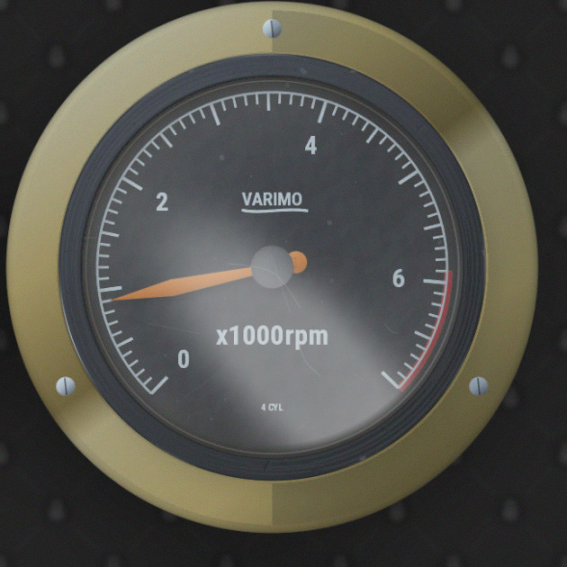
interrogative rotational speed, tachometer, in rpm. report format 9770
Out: 900
